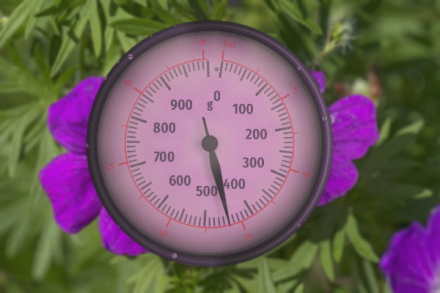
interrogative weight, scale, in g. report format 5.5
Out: 450
